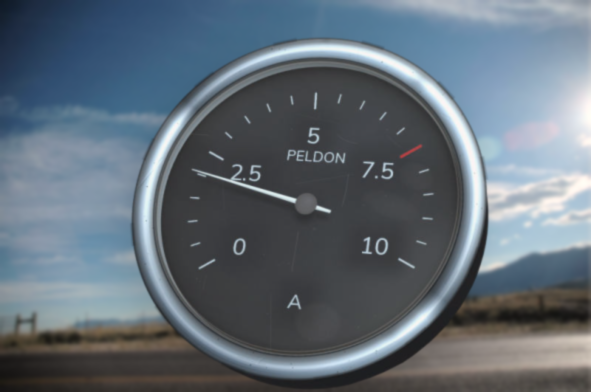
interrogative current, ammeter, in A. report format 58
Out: 2
